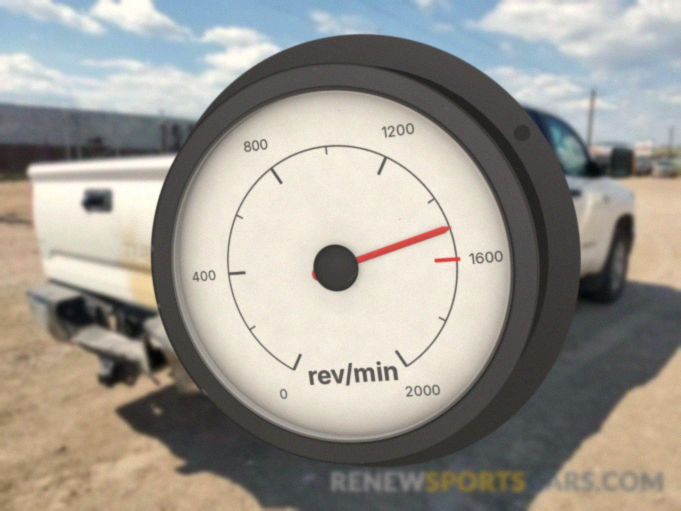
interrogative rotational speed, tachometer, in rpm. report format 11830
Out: 1500
